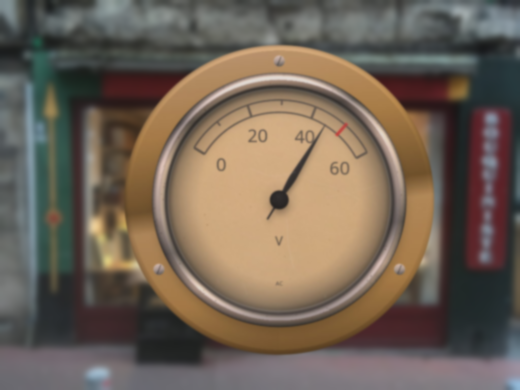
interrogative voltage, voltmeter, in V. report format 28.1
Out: 45
